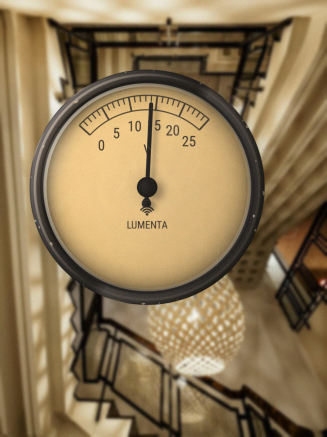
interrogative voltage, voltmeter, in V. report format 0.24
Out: 14
